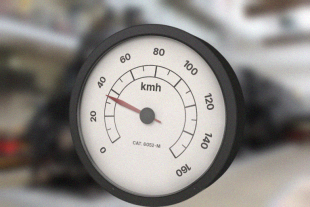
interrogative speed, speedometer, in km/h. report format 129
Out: 35
